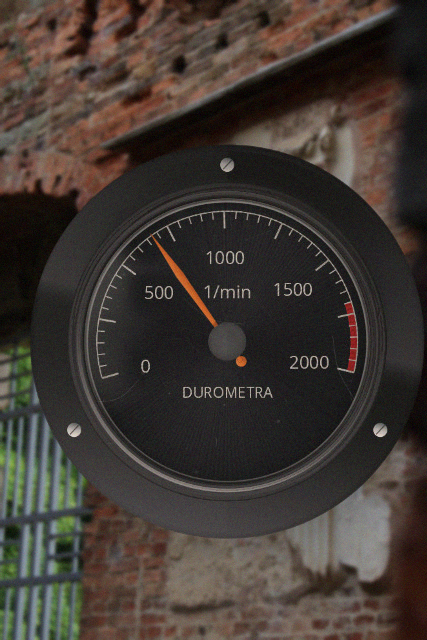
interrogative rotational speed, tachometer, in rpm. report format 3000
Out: 675
